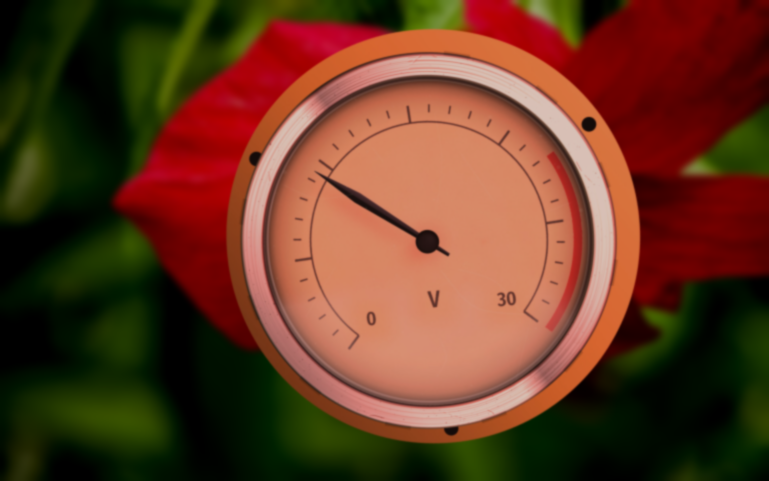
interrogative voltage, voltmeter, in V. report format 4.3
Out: 9.5
